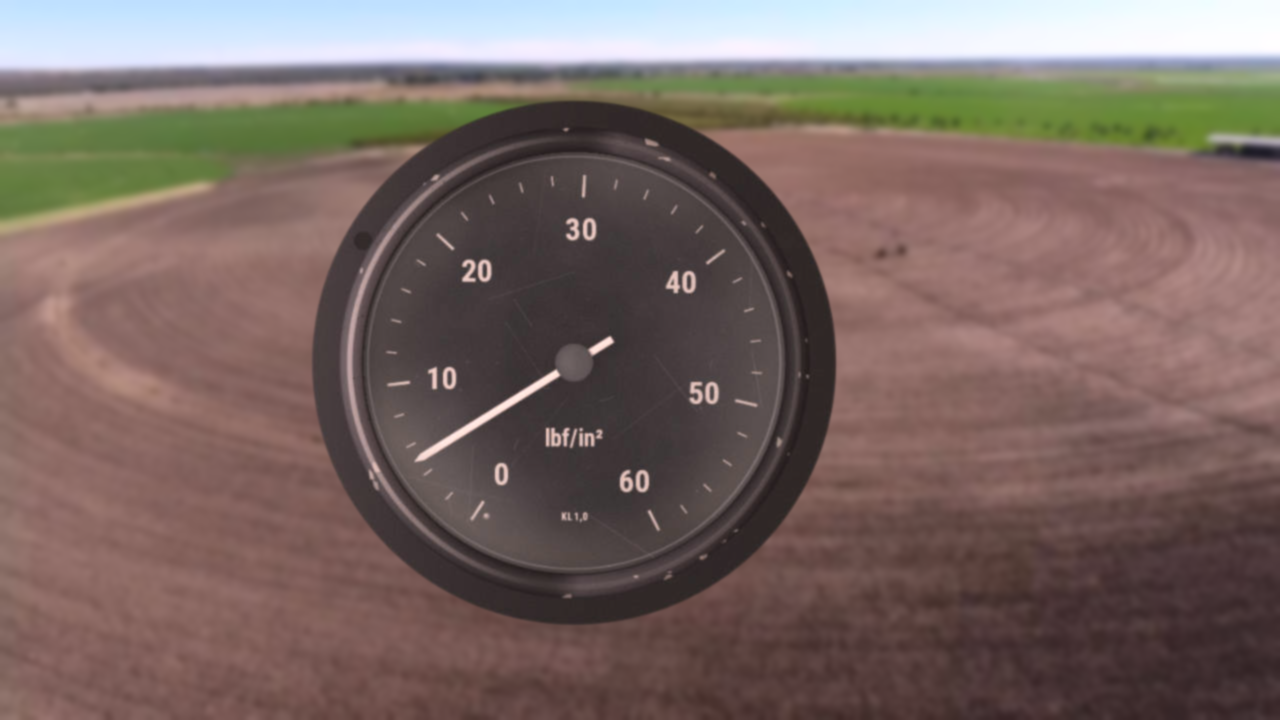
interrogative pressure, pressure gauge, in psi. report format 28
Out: 5
